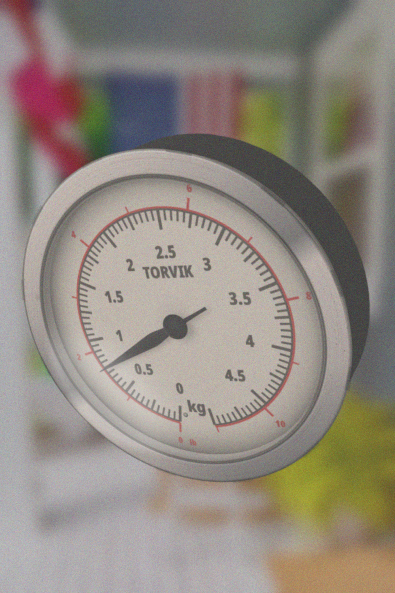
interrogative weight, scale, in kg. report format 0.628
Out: 0.75
